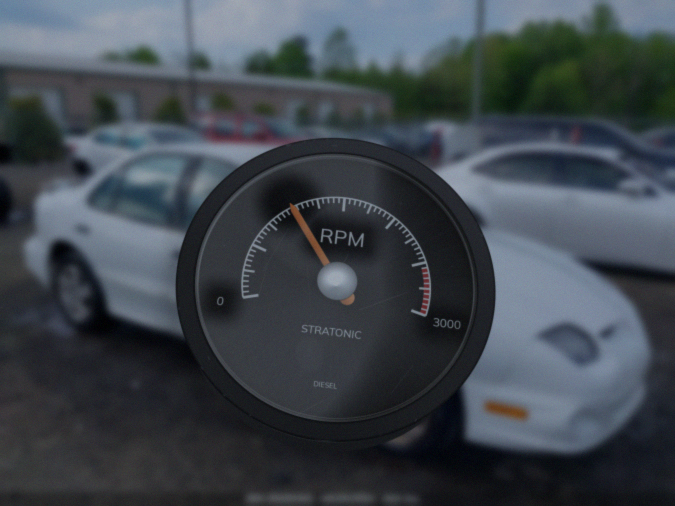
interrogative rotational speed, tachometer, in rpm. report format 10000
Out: 1000
